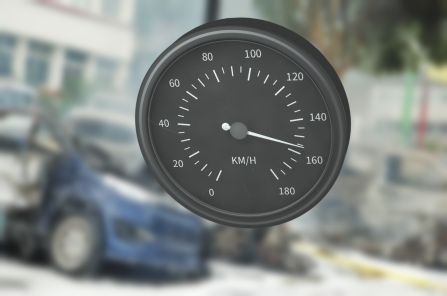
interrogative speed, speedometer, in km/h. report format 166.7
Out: 155
